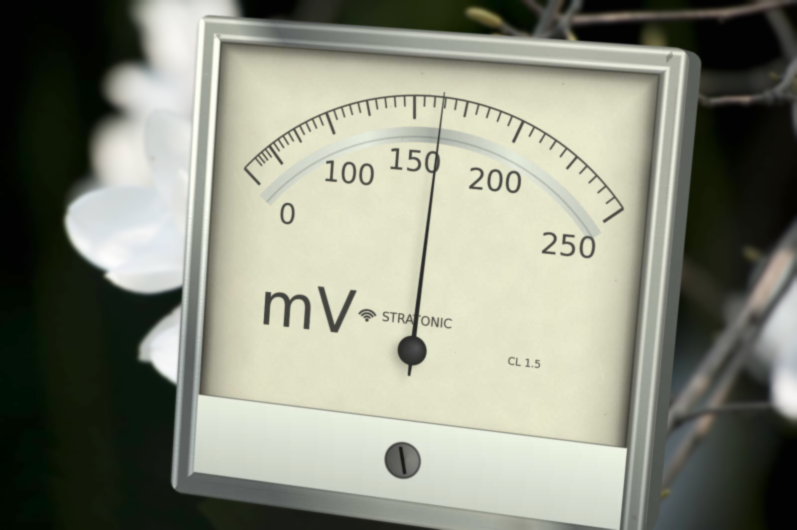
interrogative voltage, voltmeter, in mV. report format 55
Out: 165
